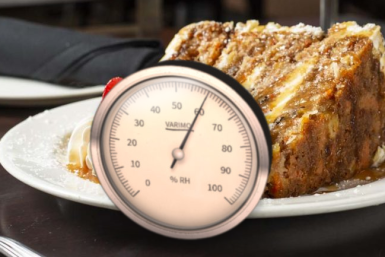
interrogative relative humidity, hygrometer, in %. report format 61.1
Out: 60
